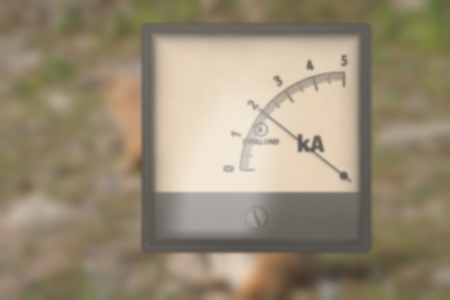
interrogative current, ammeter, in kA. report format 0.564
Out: 2
